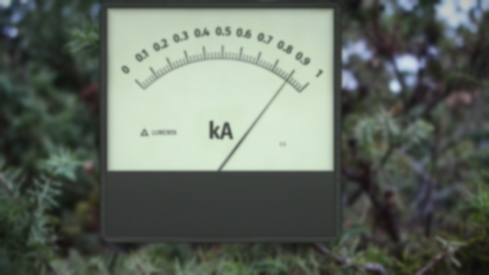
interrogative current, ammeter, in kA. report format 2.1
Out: 0.9
